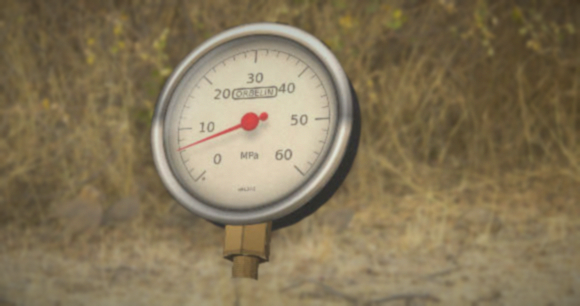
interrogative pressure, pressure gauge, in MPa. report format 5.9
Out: 6
